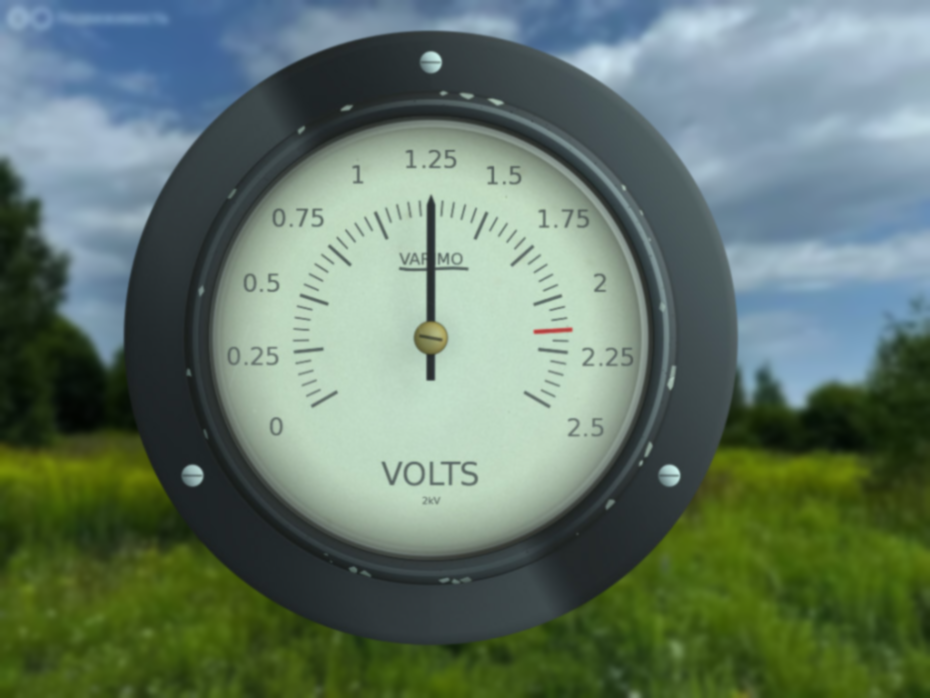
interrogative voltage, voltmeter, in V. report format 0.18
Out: 1.25
